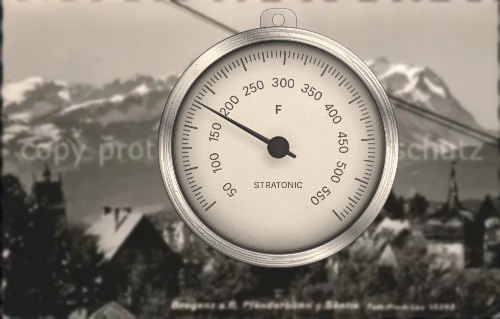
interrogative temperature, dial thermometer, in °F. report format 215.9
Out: 180
